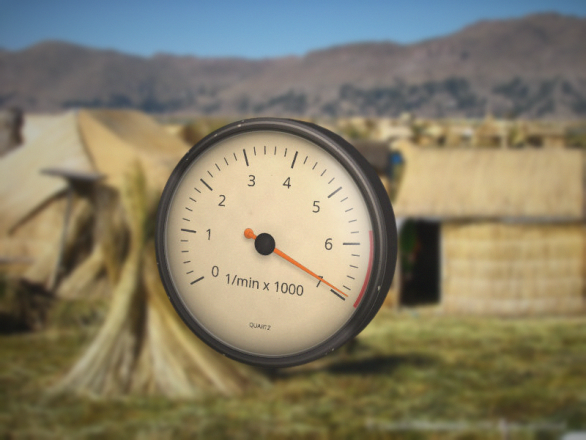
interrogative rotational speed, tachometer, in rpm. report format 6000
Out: 6900
